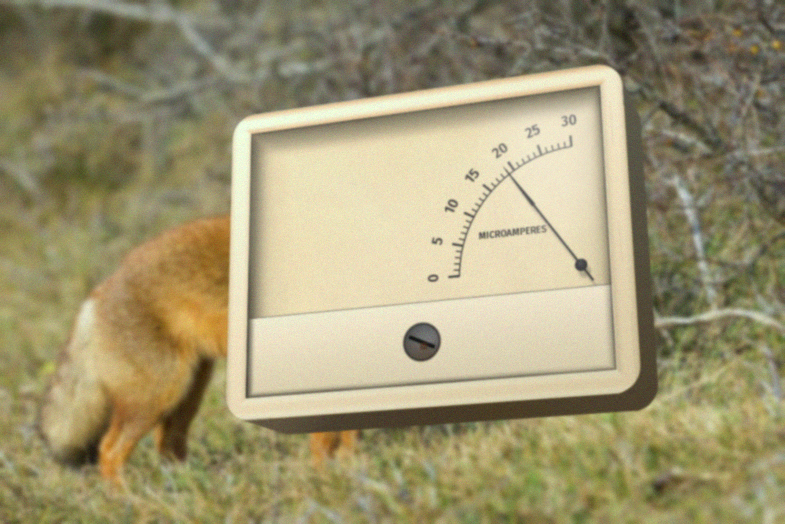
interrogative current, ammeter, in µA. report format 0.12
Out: 19
